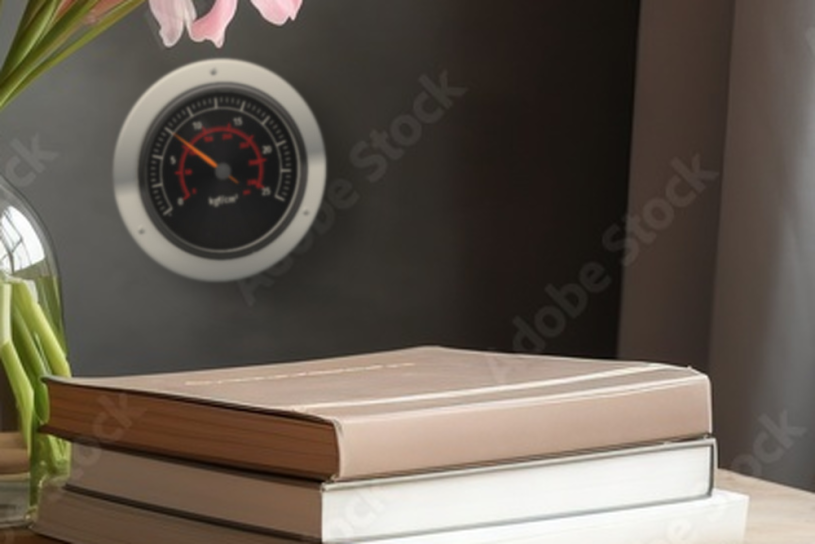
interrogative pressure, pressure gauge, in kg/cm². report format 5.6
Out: 7.5
